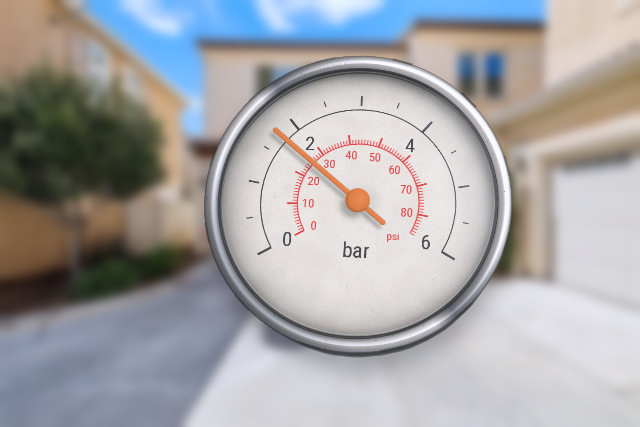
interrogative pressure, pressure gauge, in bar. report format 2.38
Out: 1.75
